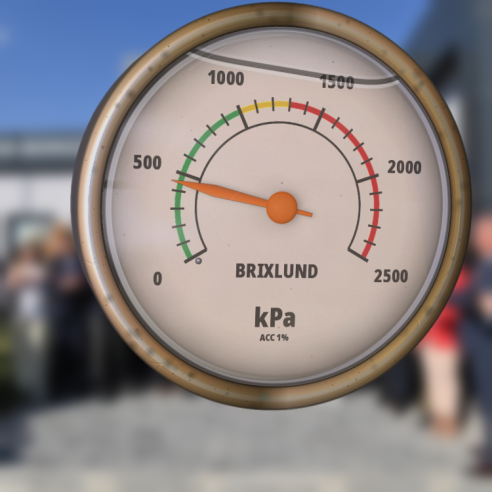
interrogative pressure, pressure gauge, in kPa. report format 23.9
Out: 450
